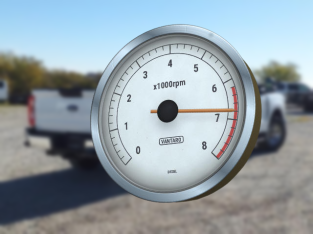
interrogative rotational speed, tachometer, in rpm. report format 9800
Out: 6800
